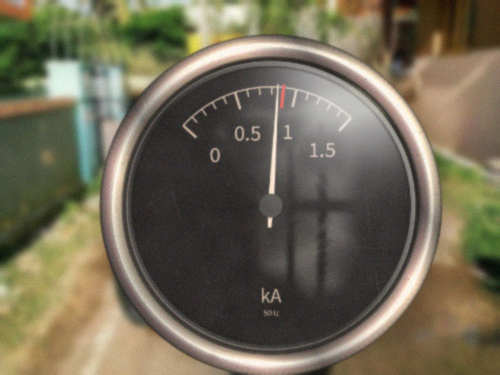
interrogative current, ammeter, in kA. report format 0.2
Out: 0.85
